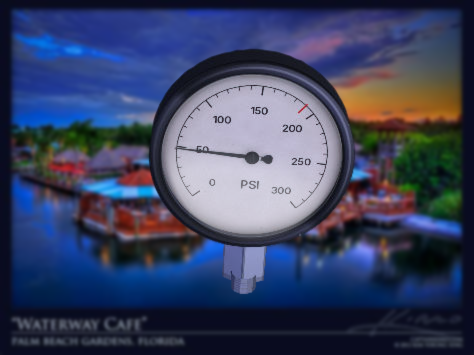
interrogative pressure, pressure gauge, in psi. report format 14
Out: 50
